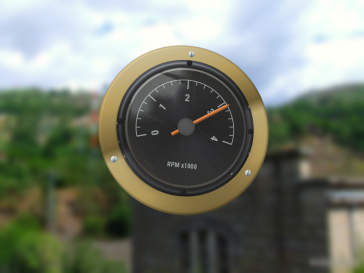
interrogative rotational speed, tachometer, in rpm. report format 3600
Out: 3100
